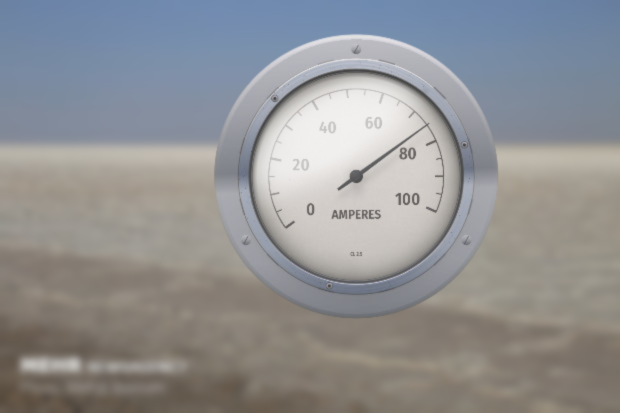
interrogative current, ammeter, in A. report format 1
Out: 75
